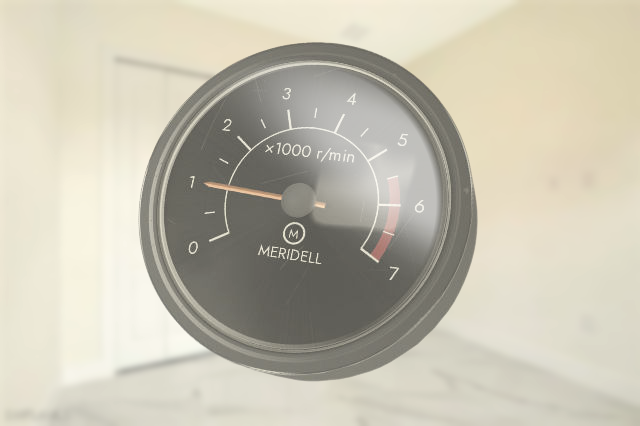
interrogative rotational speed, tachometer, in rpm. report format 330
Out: 1000
